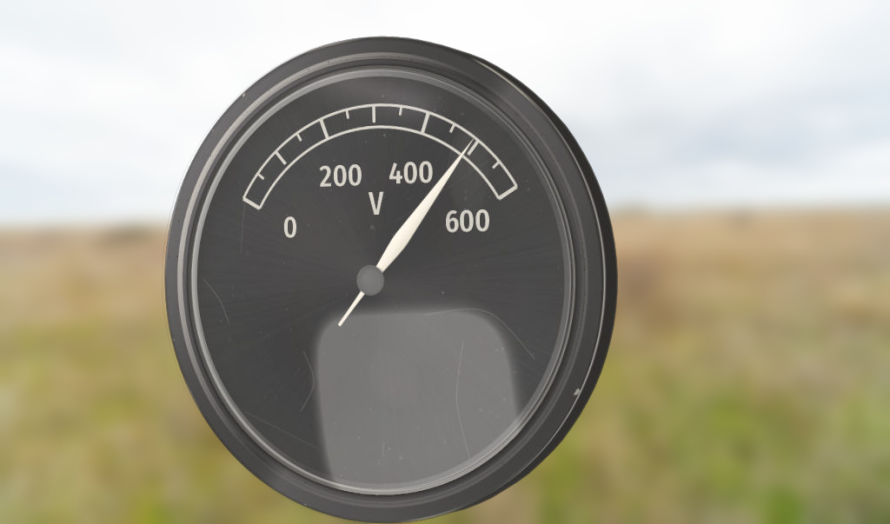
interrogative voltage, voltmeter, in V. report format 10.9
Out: 500
